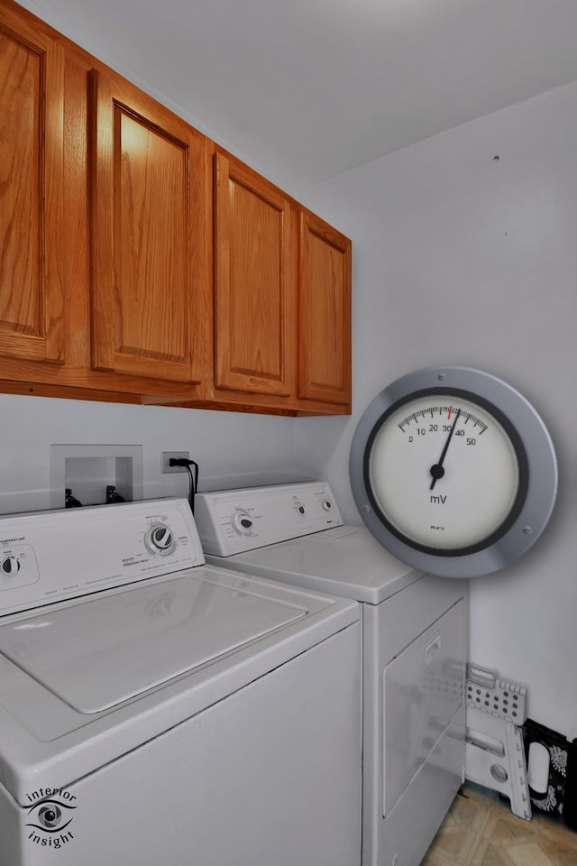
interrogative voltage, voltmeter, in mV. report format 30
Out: 35
